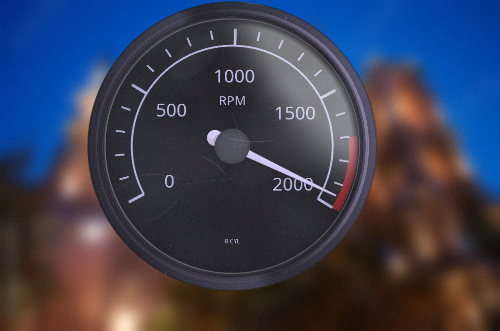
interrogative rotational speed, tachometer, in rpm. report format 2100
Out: 1950
